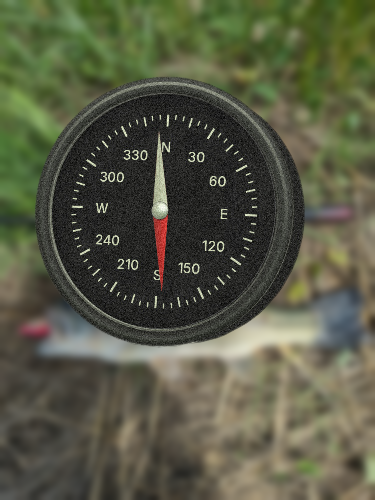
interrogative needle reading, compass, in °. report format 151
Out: 175
